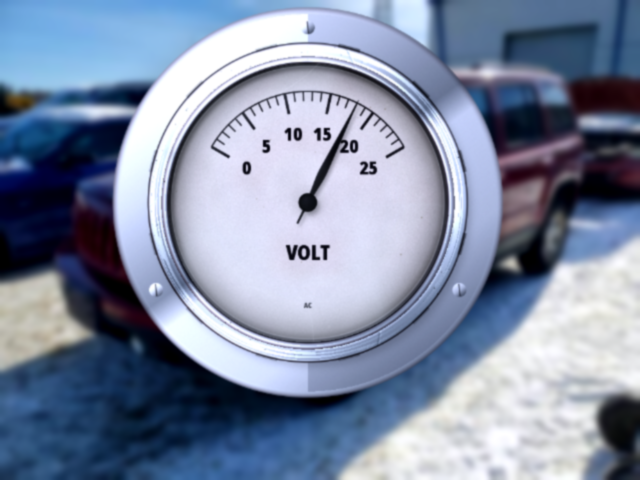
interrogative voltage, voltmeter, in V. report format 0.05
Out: 18
